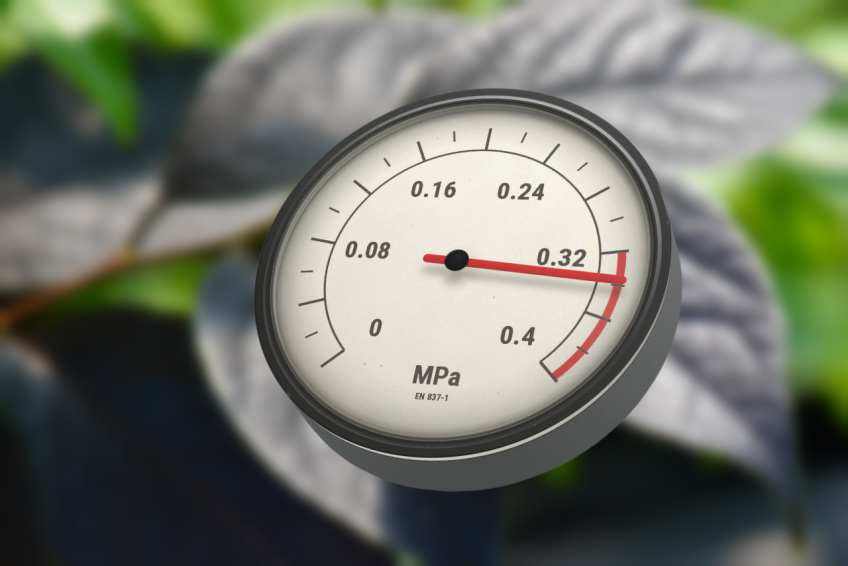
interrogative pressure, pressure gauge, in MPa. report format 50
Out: 0.34
